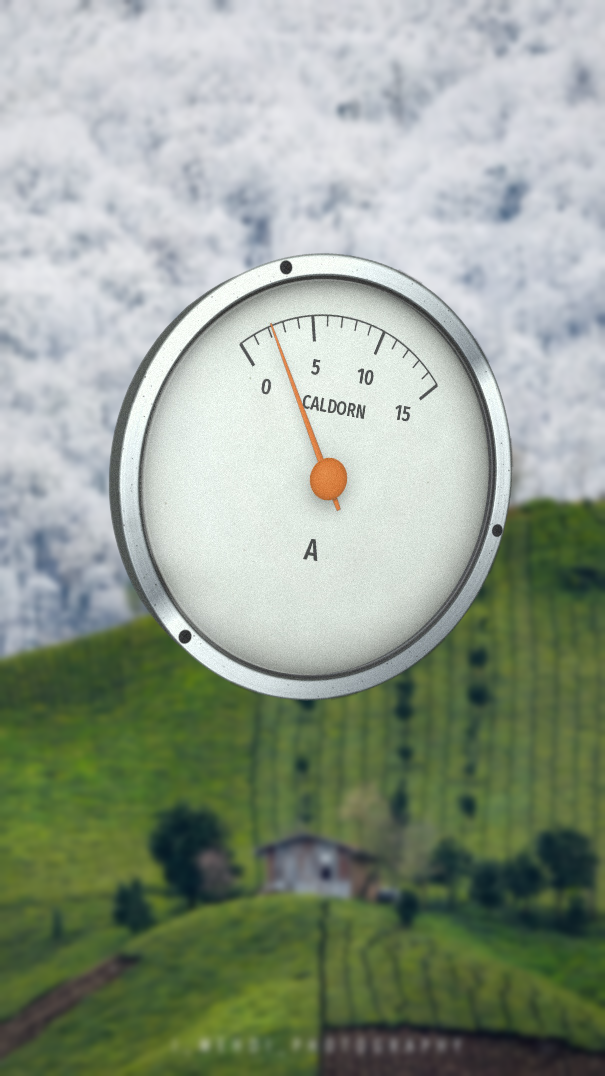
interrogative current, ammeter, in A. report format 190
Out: 2
